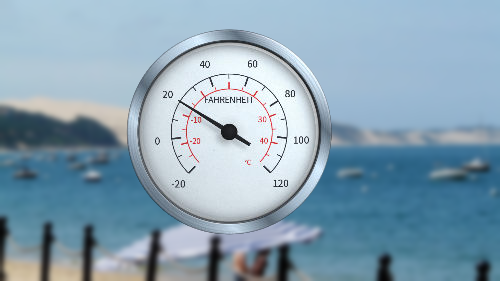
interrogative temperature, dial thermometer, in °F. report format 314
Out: 20
